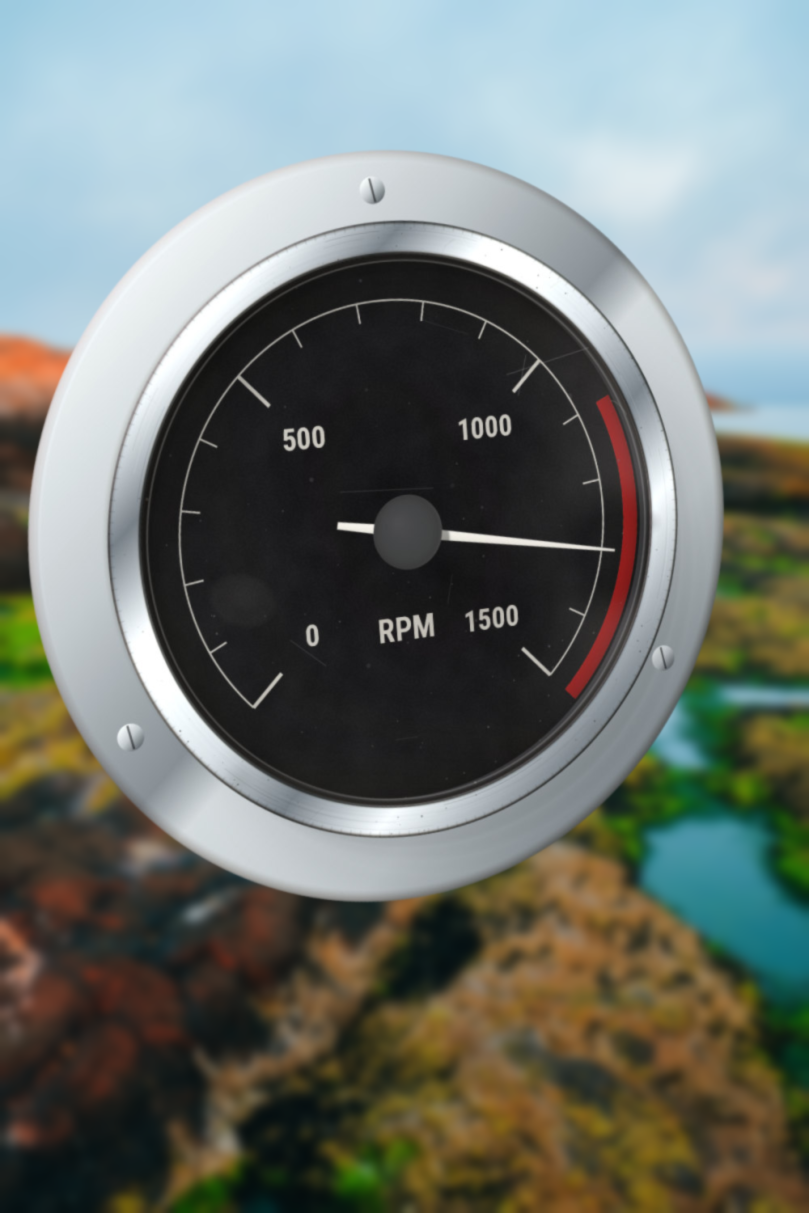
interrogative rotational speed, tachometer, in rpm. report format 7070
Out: 1300
